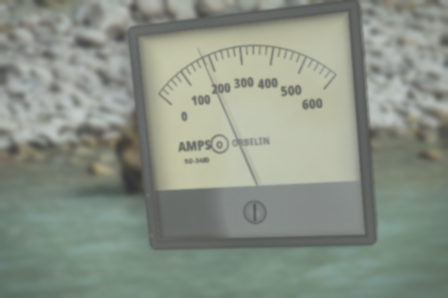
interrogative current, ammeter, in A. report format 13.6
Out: 180
